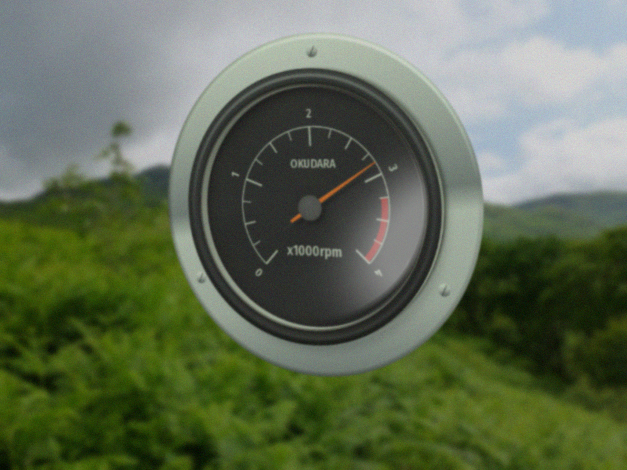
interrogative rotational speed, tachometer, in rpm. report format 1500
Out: 2875
